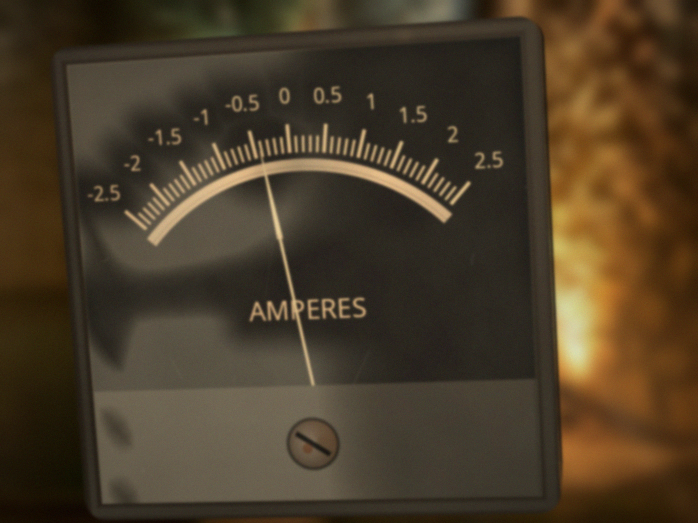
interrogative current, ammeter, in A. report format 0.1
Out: -0.4
